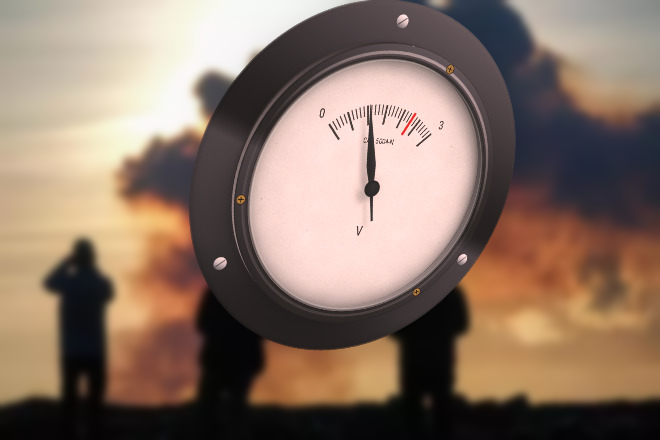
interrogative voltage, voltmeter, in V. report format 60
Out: 1
